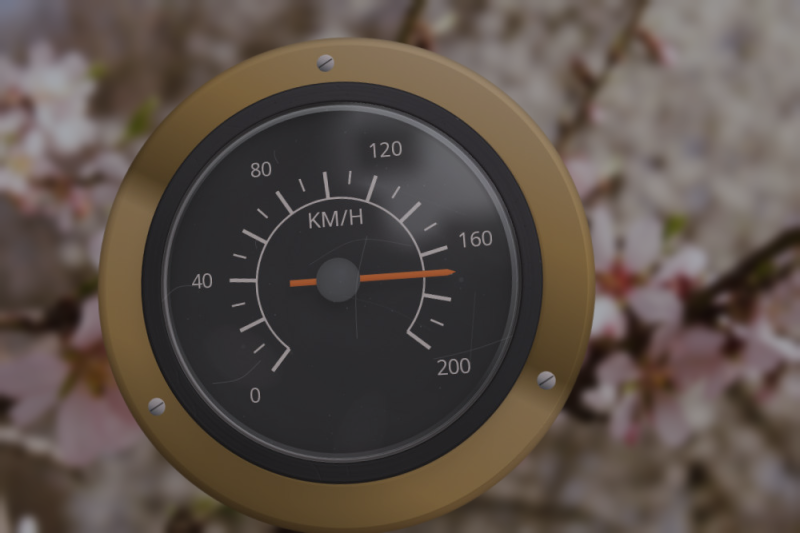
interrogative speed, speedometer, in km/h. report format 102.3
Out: 170
